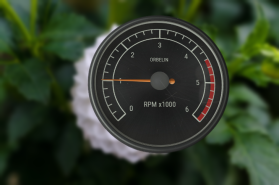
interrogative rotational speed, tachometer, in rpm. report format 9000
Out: 1000
